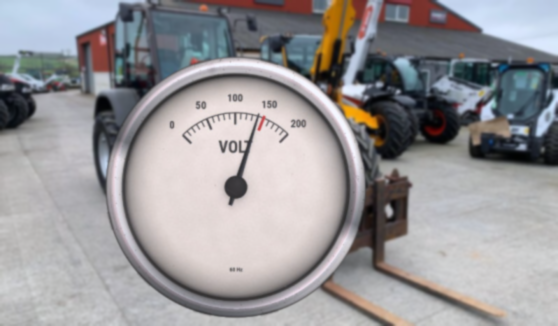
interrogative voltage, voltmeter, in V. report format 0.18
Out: 140
